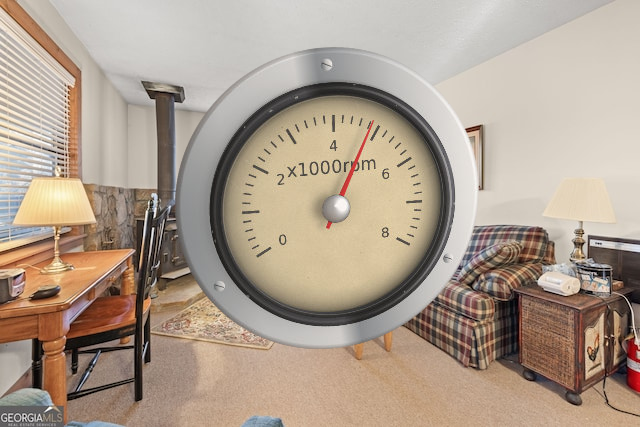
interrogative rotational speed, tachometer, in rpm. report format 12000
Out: 4800
